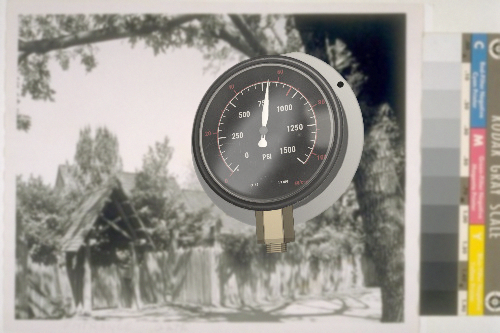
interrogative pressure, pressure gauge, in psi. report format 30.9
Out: 800
